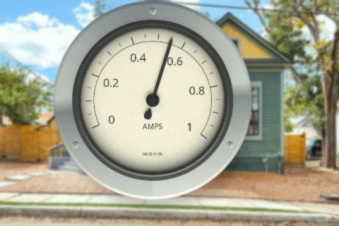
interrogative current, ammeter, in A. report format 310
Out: 0.55
